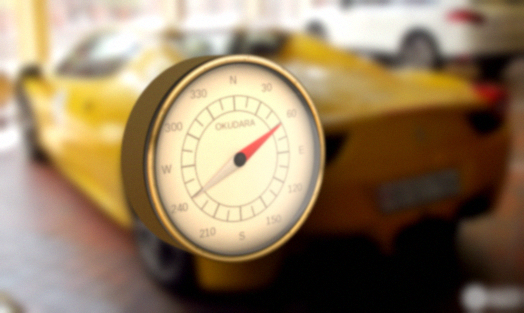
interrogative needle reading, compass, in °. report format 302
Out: 60
